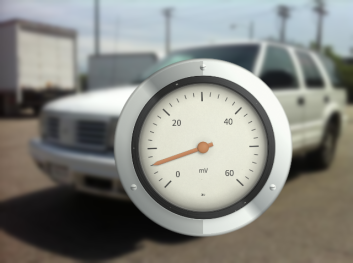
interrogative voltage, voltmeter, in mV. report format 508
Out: 6
